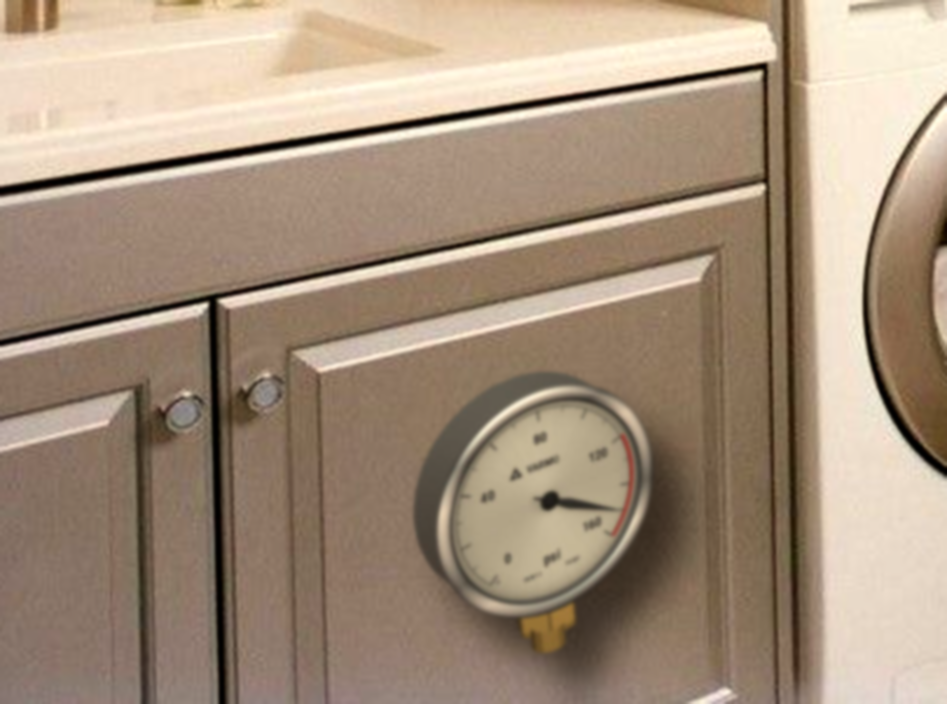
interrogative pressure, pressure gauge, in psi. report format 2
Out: 150
